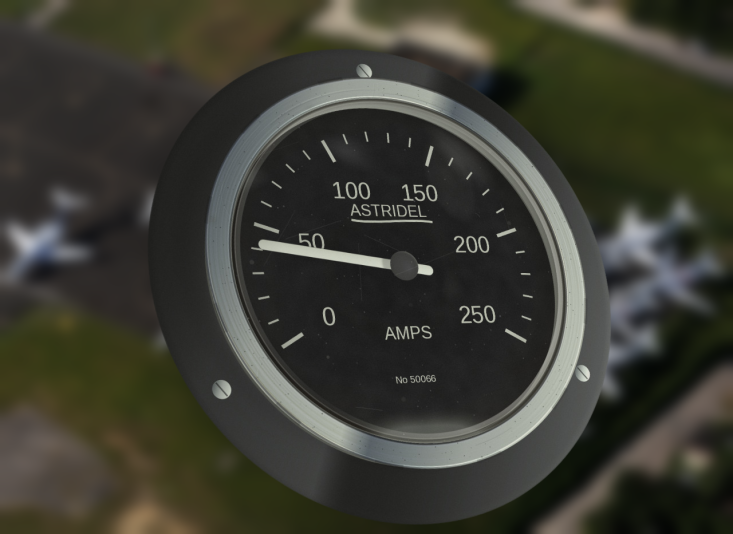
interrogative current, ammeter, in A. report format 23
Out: 40
